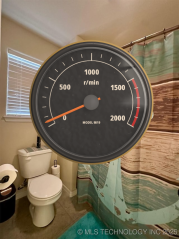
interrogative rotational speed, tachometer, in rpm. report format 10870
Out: 50
